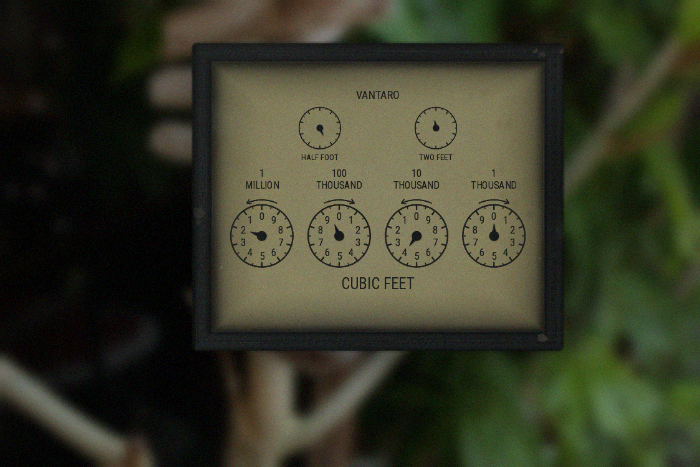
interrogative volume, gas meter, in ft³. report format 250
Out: 194000
